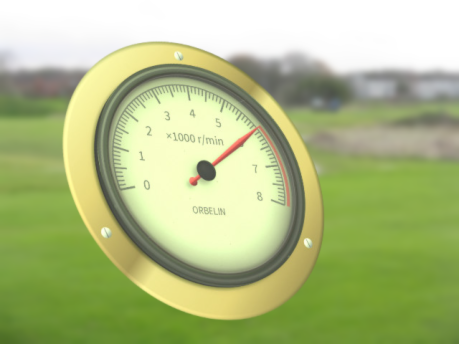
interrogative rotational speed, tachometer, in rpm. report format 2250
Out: 6000
